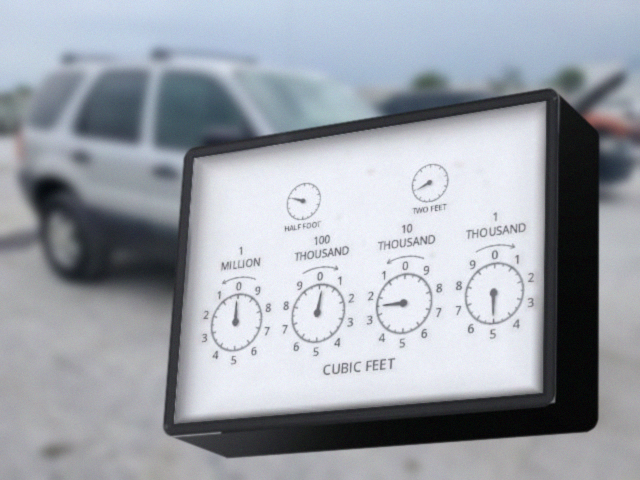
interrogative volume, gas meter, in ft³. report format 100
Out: 2500
